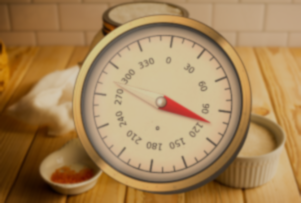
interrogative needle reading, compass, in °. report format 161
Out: 105
